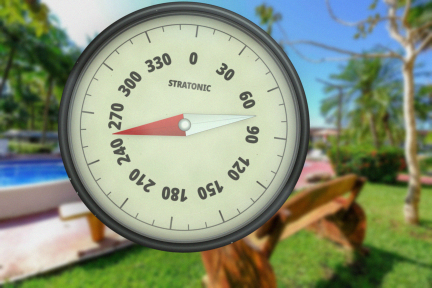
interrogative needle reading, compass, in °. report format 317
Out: 255
